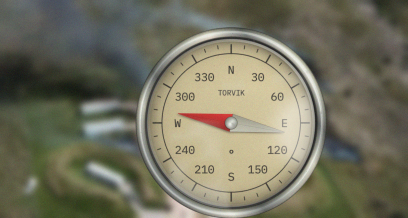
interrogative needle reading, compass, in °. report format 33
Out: 280
